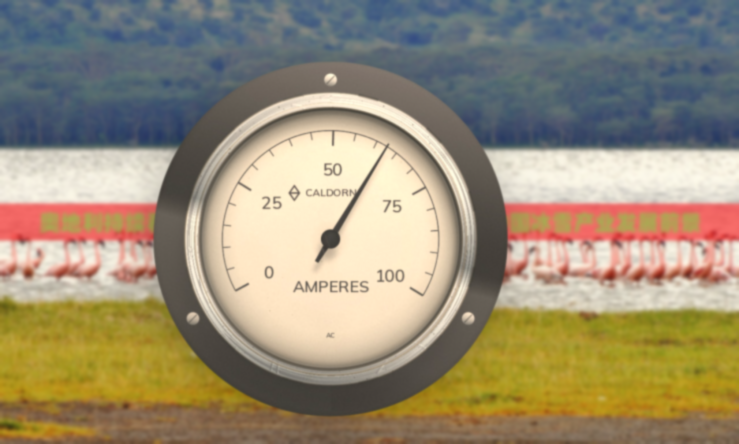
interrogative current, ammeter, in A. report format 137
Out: 62.5
